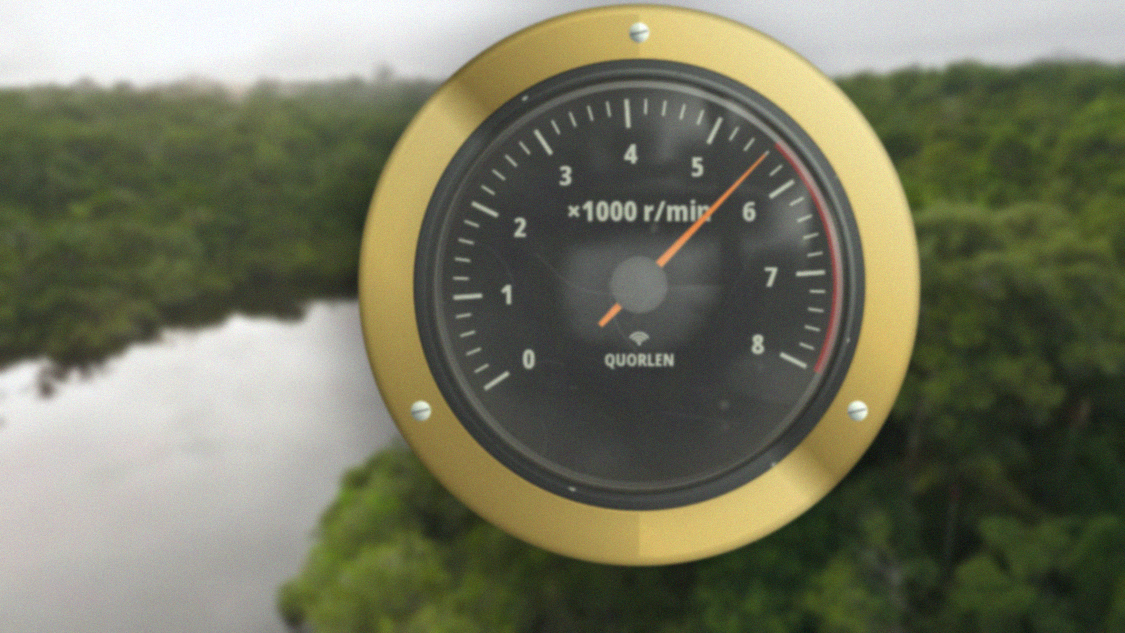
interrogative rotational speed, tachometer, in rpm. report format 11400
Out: 5600
